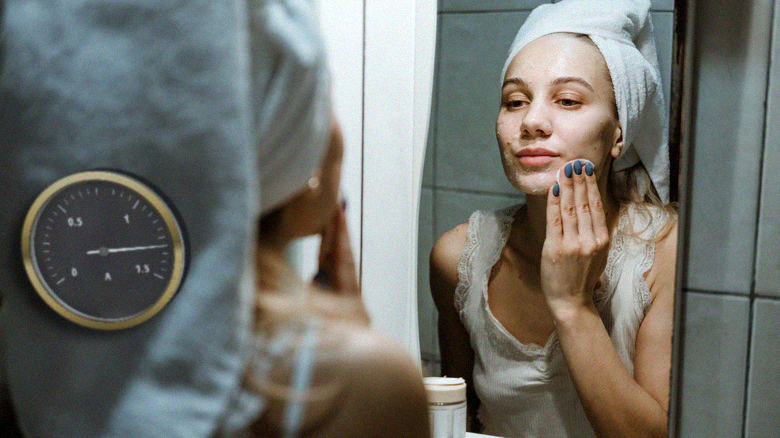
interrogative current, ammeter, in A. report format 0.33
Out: 1.3
